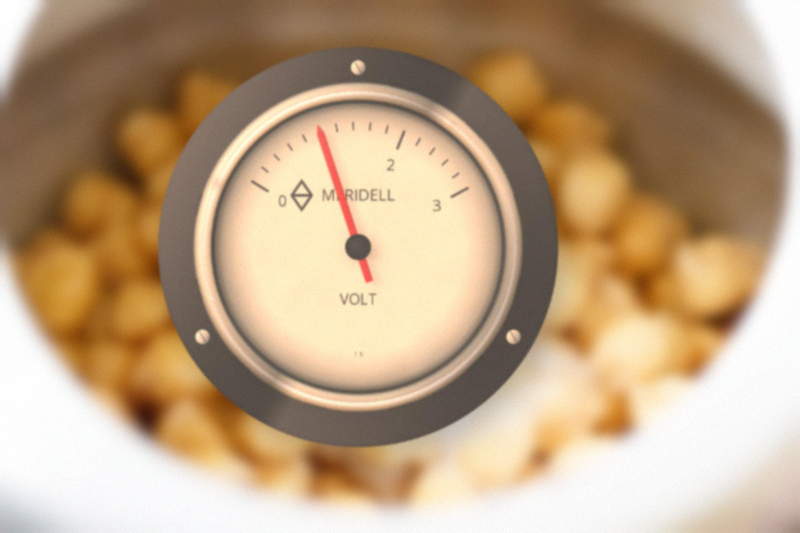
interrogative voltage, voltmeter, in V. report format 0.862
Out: 1
